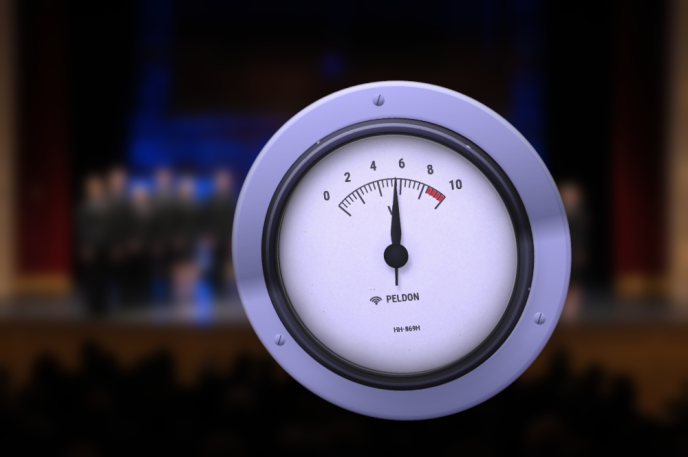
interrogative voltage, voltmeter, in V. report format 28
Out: 5.6
